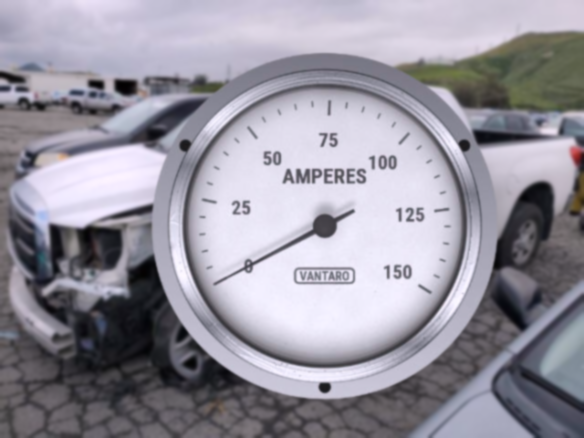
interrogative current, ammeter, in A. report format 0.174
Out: 0
